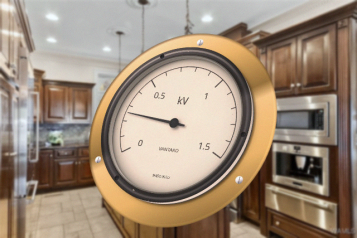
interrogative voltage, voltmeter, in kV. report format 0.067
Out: 0.25
